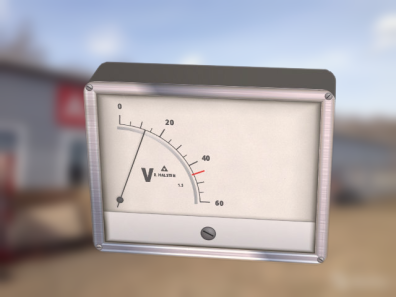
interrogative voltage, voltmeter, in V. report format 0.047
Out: 12.5
